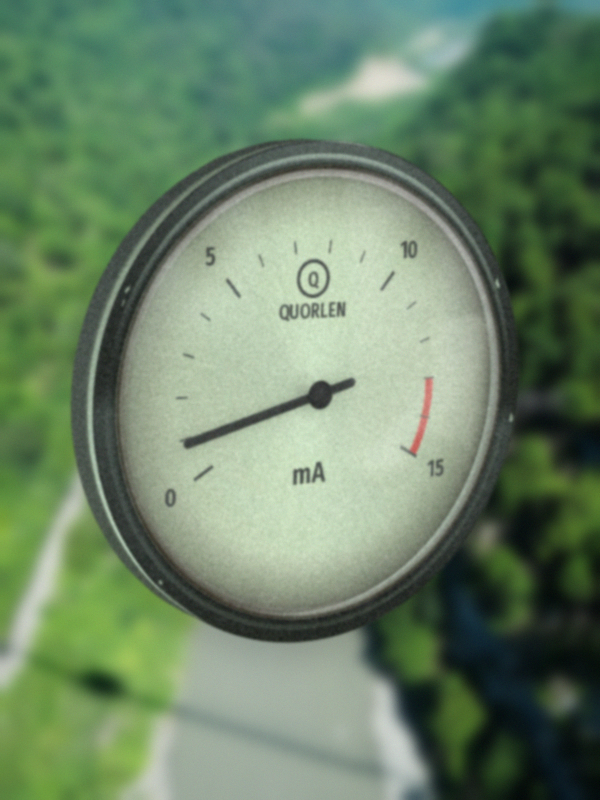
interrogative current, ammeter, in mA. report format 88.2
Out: 1
